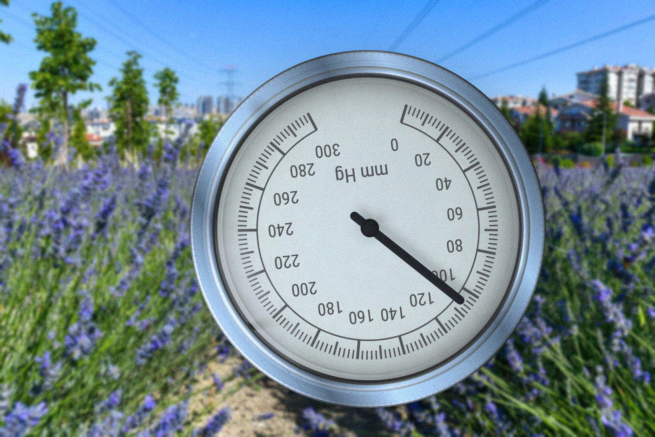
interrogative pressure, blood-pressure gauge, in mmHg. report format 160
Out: 106
